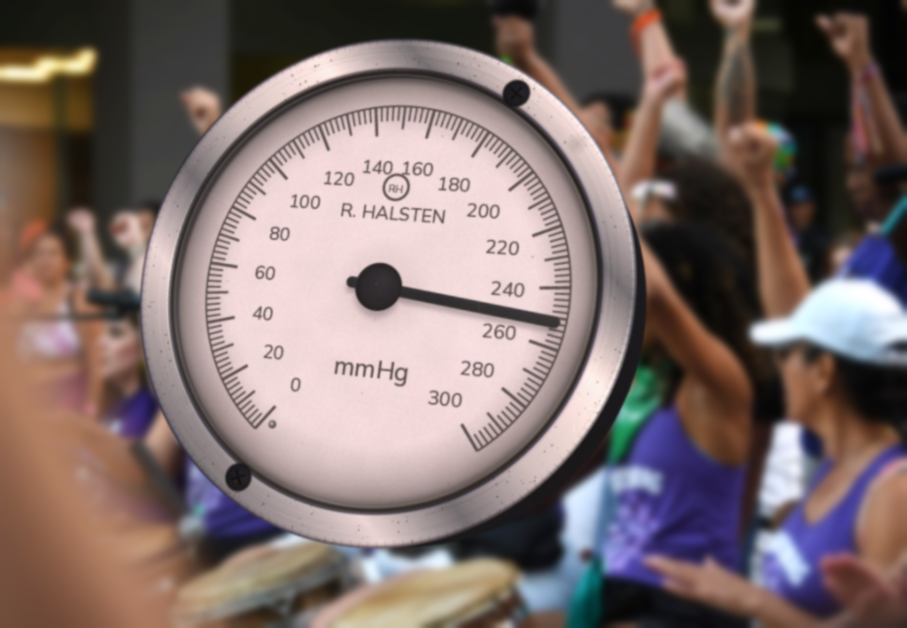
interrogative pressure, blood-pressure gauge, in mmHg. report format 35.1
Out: 252
